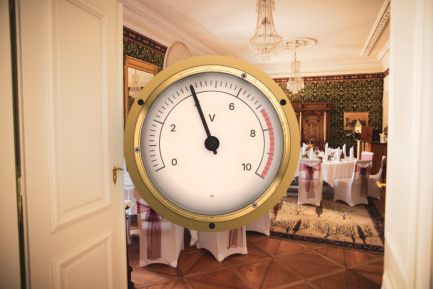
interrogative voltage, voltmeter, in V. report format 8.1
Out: 4
